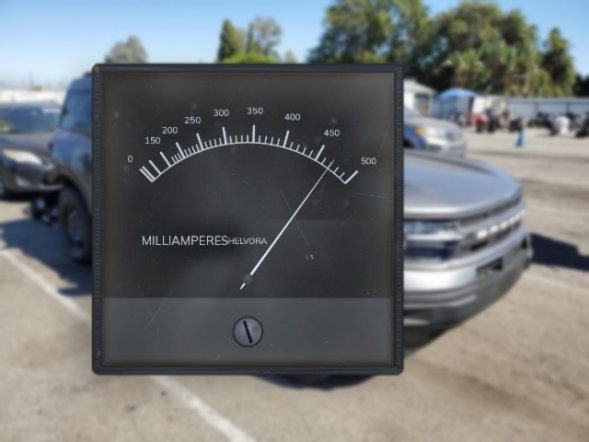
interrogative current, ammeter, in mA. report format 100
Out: 470
